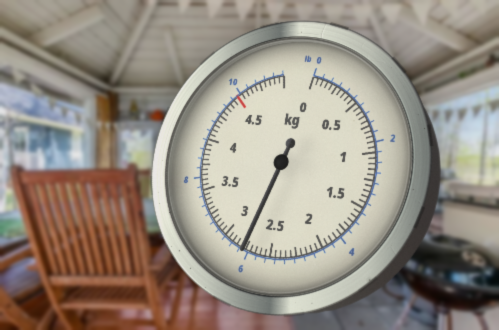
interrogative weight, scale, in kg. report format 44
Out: 2.75
